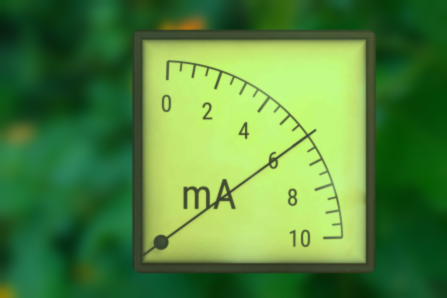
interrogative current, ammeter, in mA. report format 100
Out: 6
